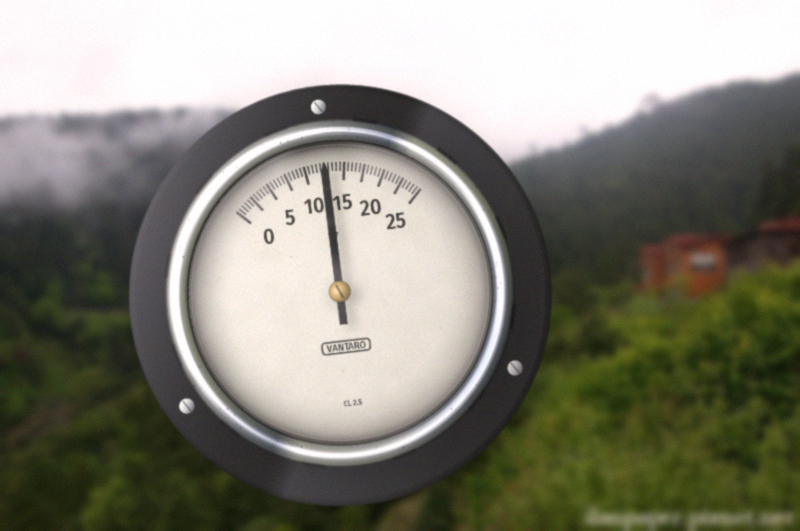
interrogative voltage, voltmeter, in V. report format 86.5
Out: 12.5
